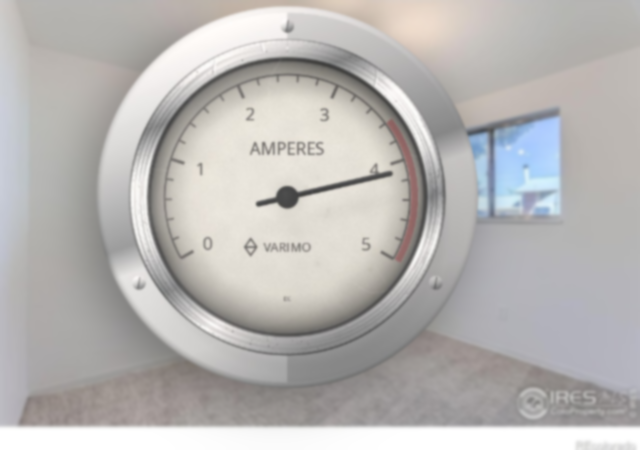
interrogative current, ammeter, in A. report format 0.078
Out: 4.1
